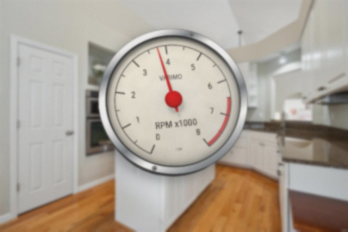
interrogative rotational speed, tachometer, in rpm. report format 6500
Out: 3750
